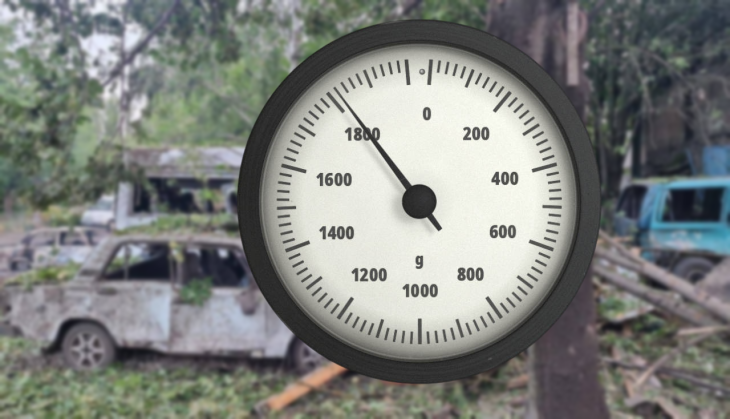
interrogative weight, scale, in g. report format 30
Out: 1820
